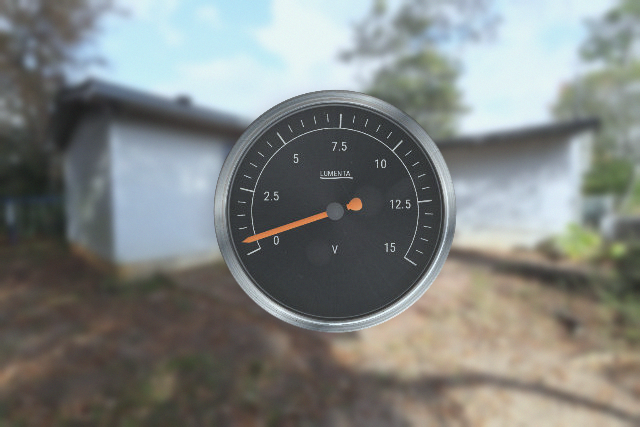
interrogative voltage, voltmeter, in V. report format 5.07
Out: 0.5
